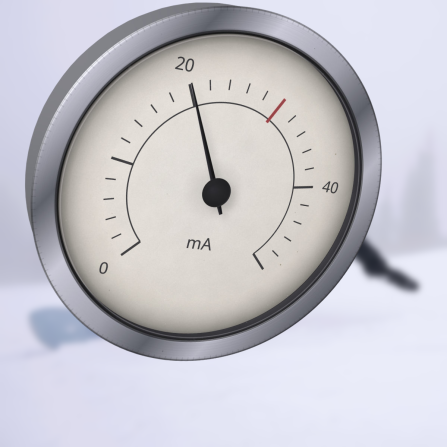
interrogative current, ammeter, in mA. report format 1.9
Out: 20
